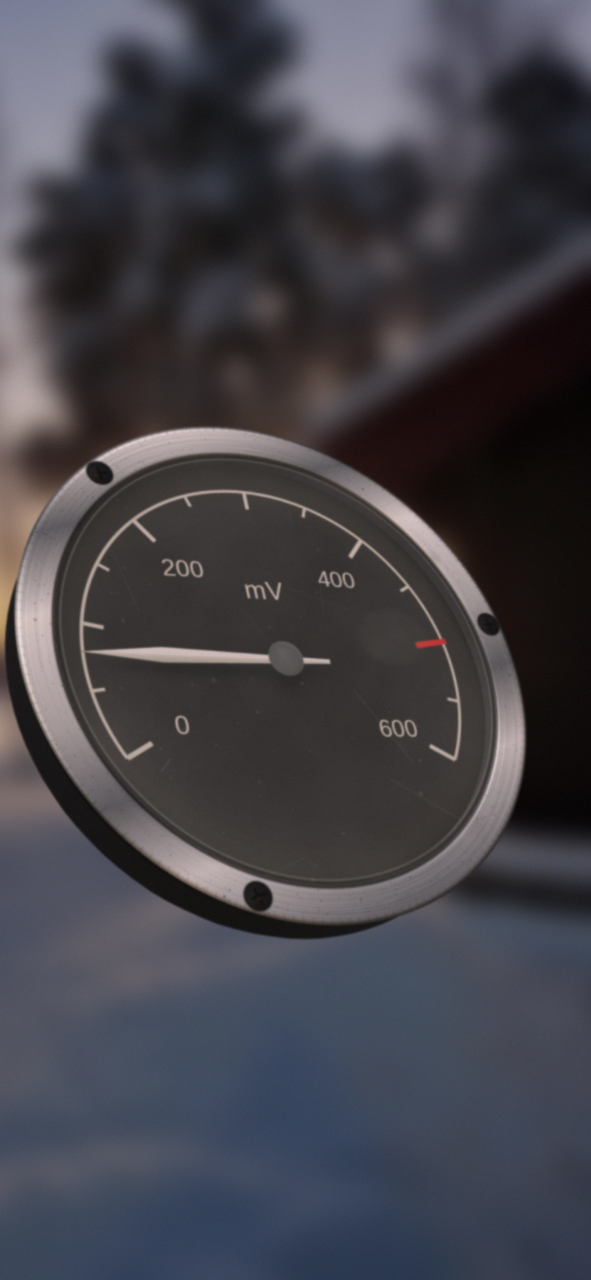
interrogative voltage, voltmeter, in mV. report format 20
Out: 75
